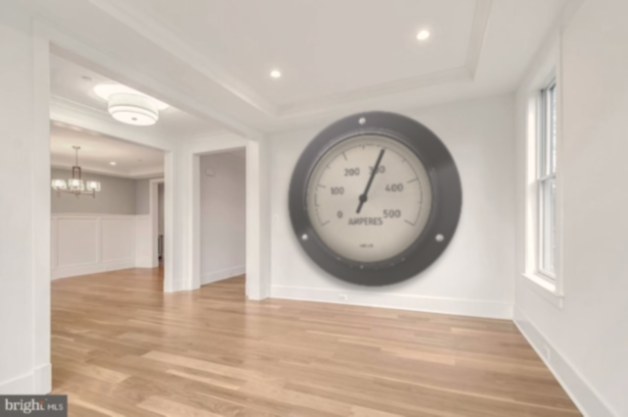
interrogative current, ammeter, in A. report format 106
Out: 300
